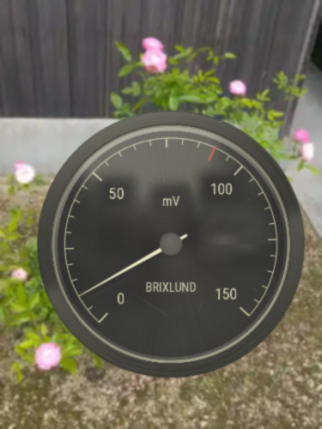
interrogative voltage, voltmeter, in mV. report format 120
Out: 10
